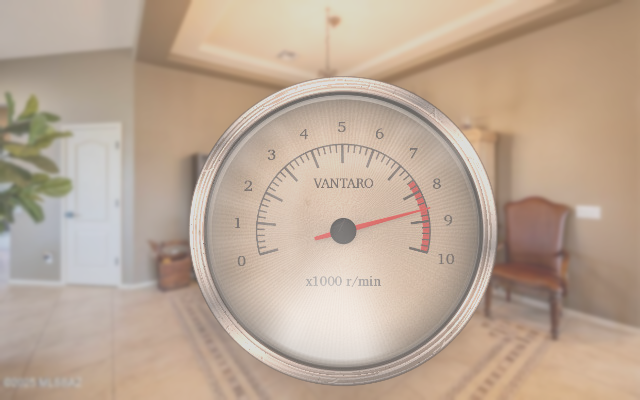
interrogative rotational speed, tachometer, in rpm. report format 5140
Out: 8600
